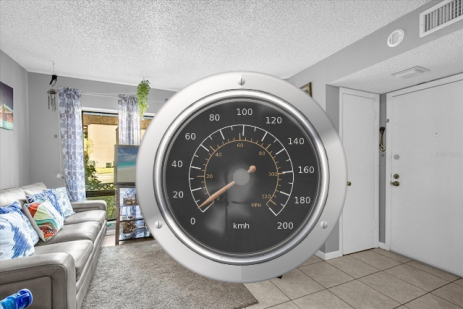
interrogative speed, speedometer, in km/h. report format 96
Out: 5
